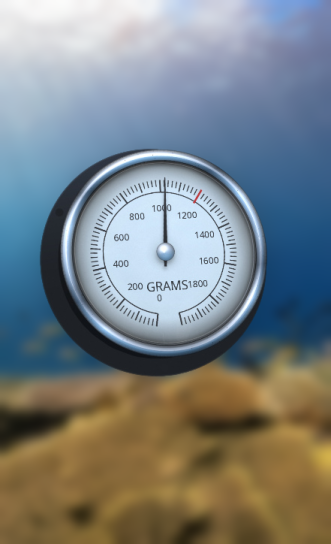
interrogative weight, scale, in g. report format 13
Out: 1020
